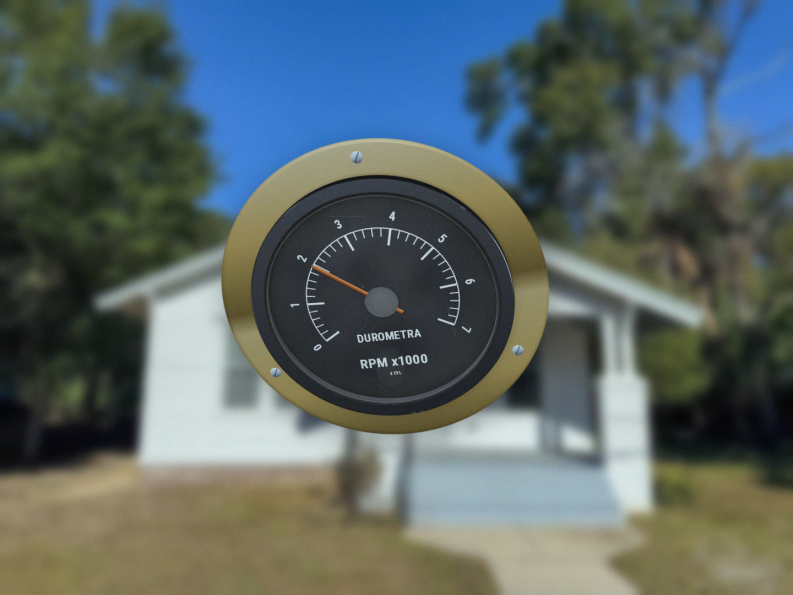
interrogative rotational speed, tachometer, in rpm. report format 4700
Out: 2000
